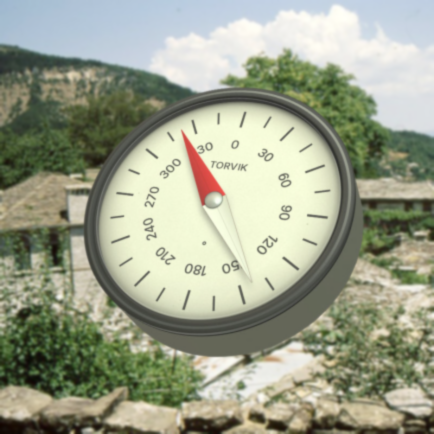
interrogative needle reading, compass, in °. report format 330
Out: 322.5
